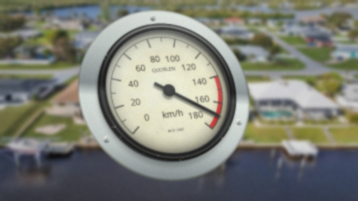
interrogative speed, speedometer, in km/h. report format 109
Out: 170
